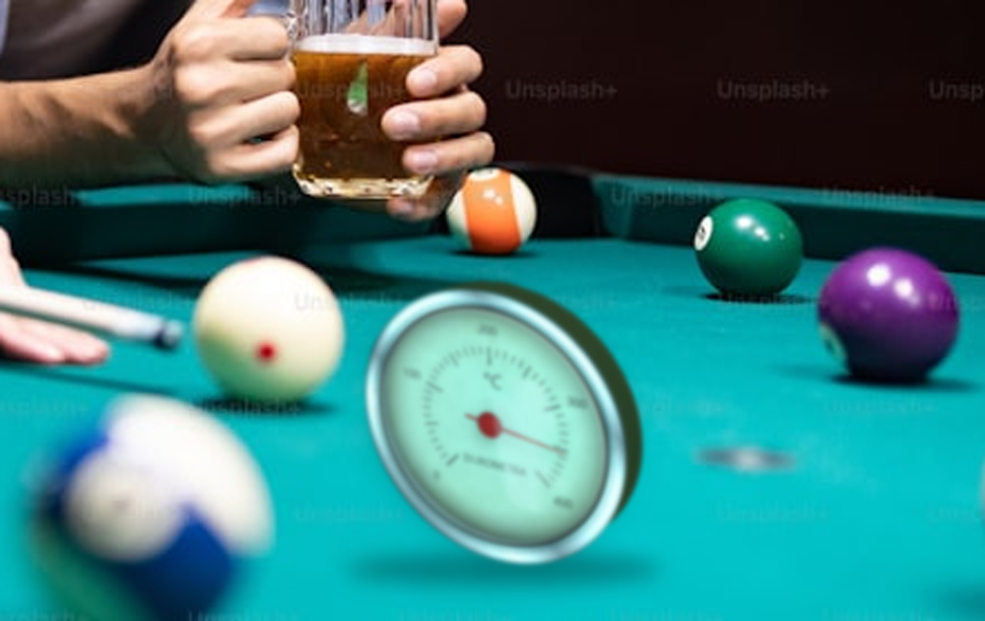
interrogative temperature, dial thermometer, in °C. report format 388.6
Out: 350
